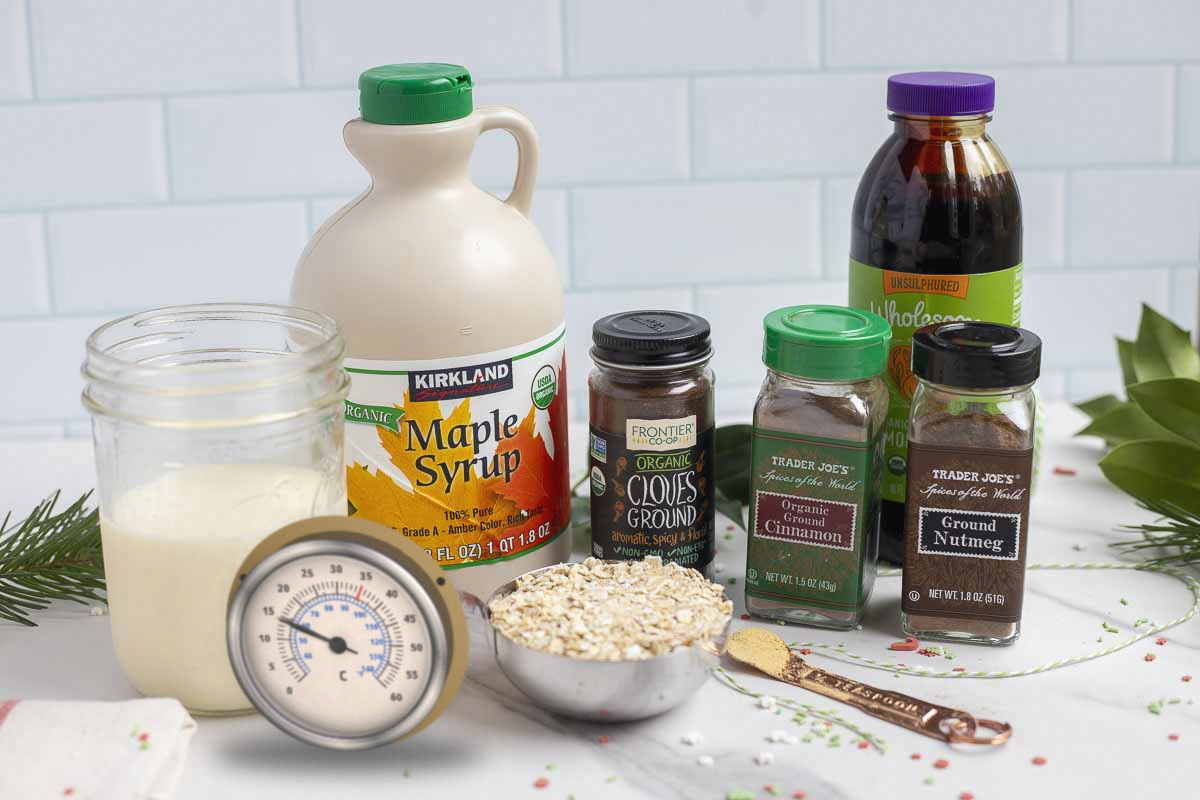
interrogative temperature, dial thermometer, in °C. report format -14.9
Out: 15
